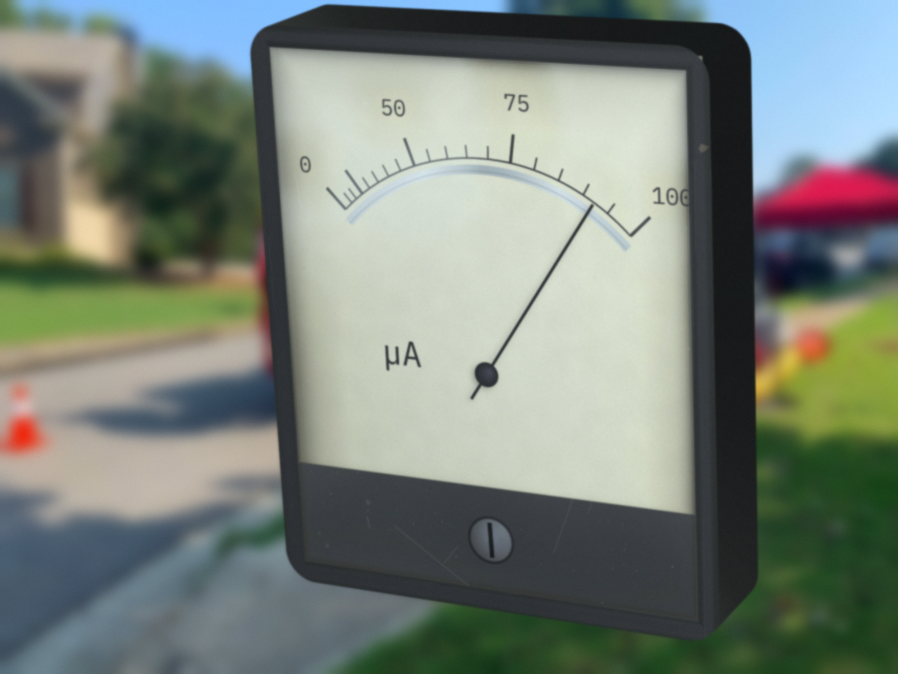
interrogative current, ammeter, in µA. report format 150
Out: 92.5
